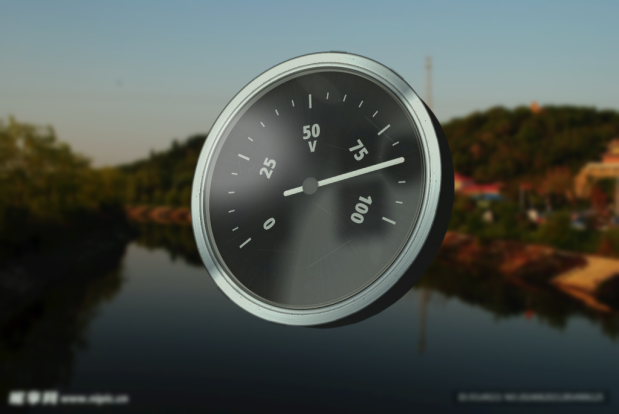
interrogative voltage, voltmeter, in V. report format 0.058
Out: 85
